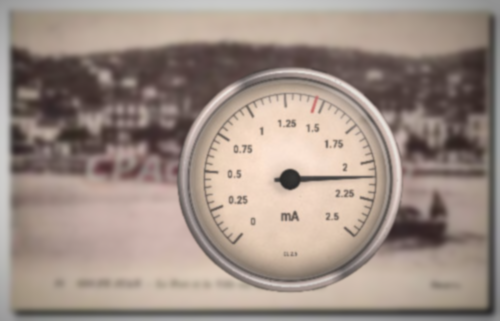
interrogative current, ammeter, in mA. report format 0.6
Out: 2.1
